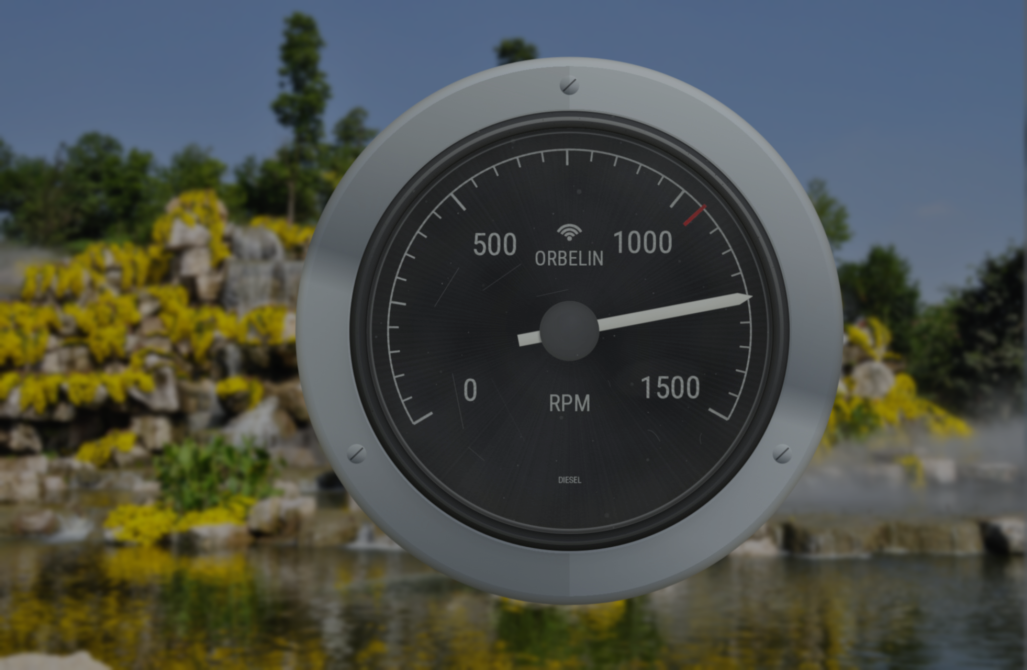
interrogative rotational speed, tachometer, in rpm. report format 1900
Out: 1250
